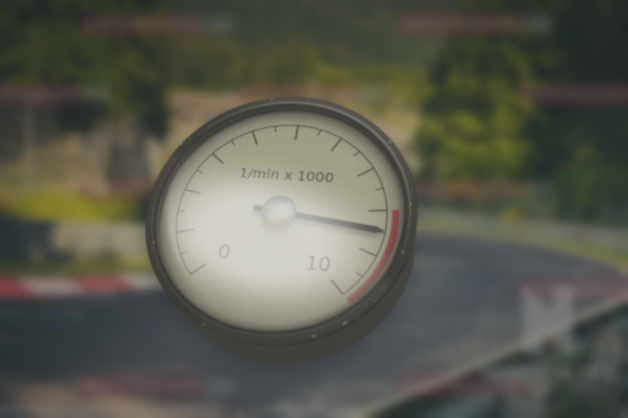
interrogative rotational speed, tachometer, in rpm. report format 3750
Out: 8500
